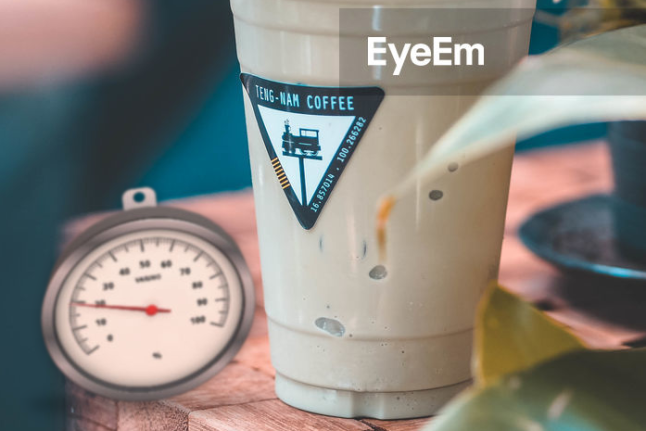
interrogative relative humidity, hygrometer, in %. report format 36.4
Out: 20
